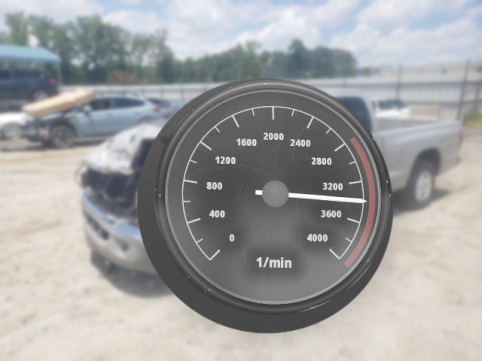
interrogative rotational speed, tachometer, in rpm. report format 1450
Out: 3400
